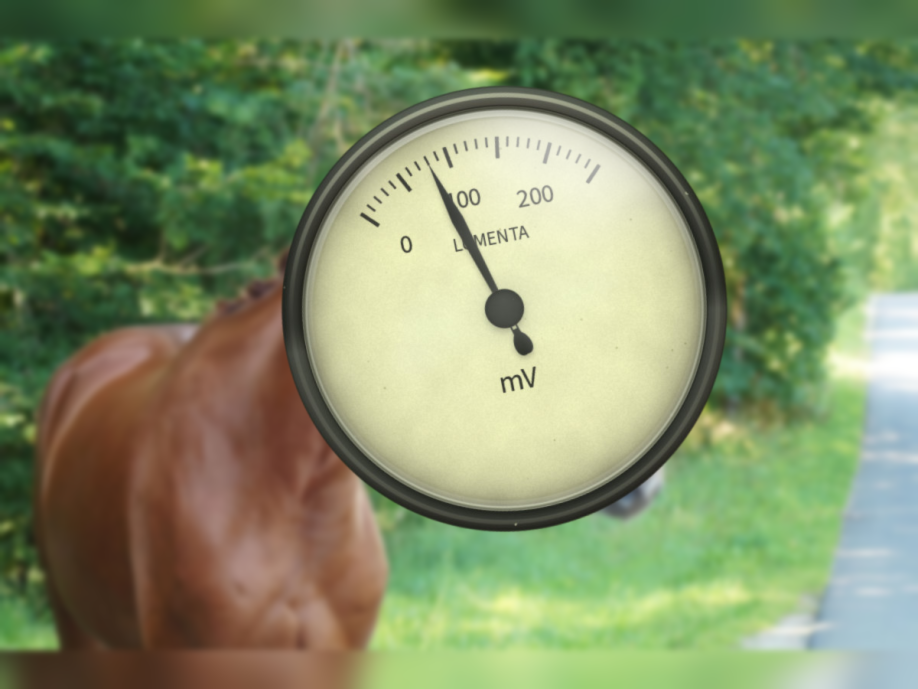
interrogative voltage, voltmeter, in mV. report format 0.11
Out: 80
